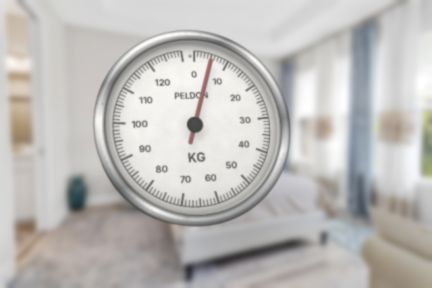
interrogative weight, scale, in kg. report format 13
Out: 5
